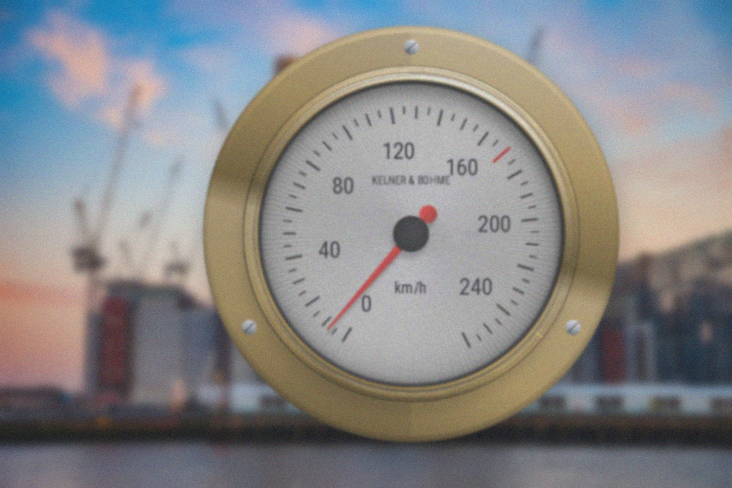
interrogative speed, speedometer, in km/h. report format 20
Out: 7.5
